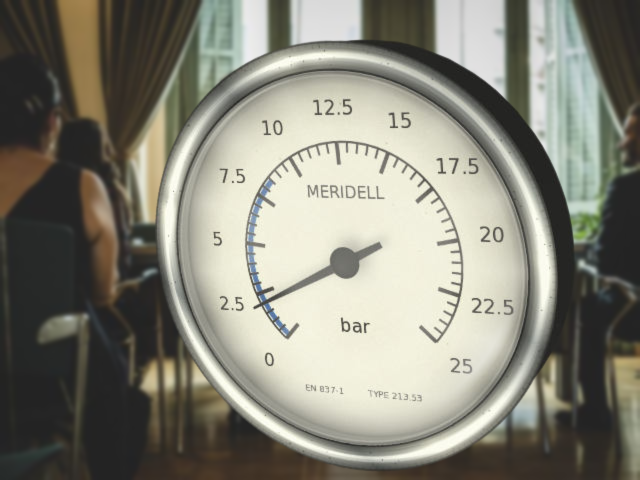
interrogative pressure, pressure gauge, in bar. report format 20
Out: 2
